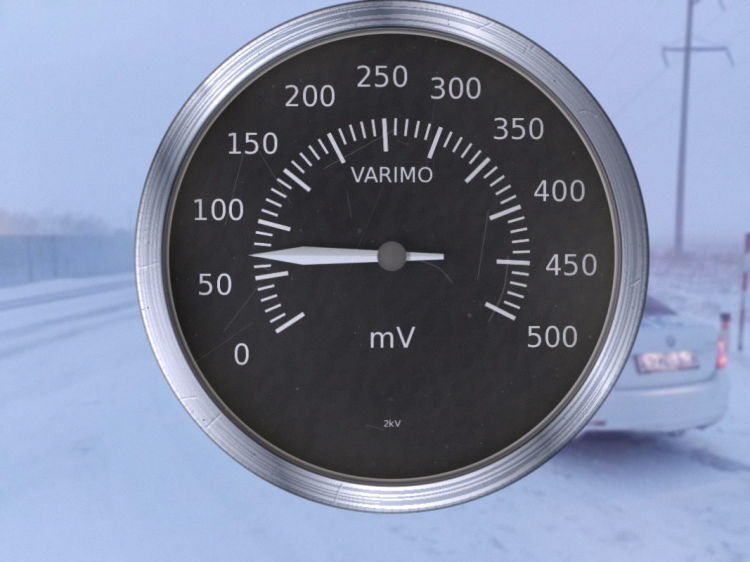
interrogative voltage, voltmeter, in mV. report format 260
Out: 70
